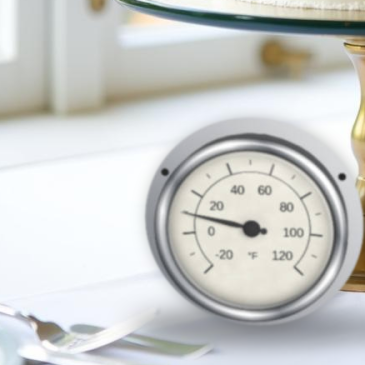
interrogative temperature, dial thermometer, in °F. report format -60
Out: 10
